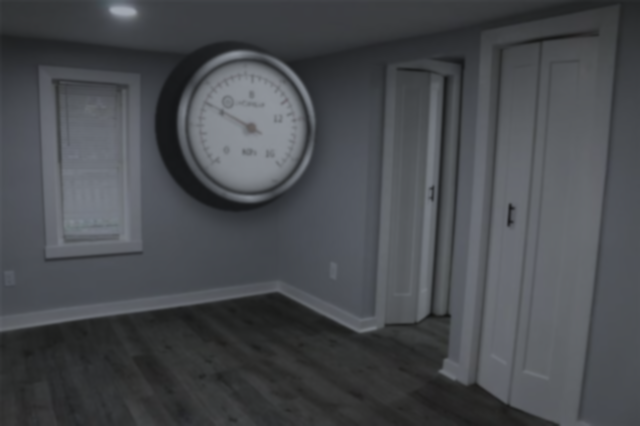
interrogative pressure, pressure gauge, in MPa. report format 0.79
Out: 4
